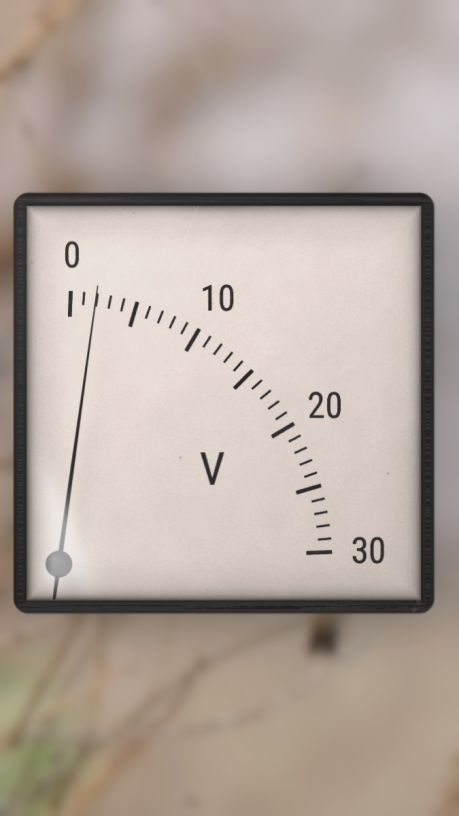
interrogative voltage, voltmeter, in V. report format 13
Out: 2
